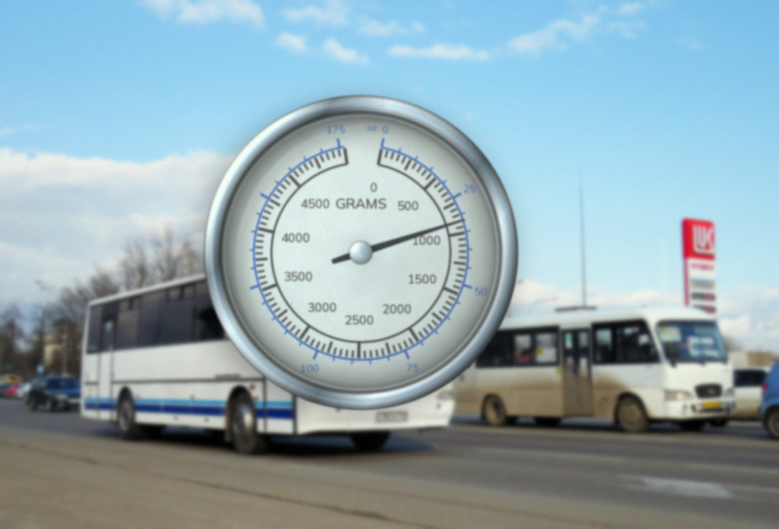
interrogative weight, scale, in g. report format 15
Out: 900
